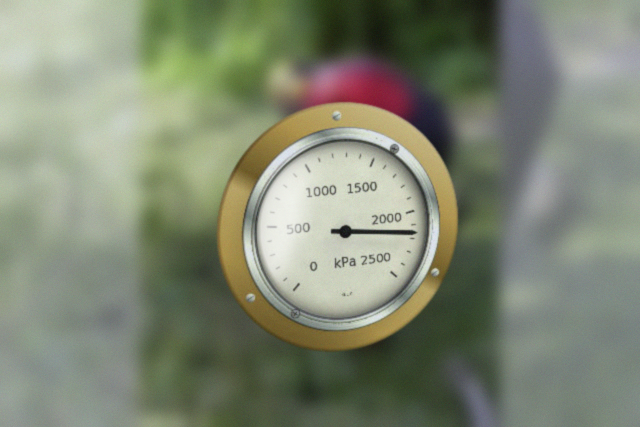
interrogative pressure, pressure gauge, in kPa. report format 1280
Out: 2150
